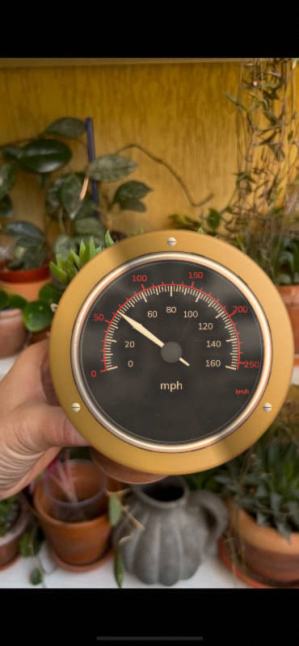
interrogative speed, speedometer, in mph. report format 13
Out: 40
